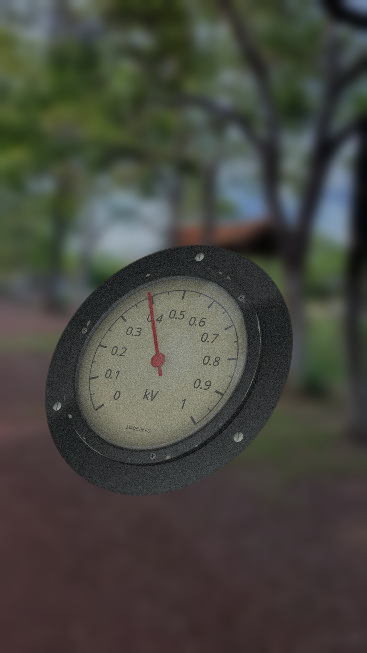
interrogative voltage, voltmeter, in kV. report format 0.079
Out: 0.4
